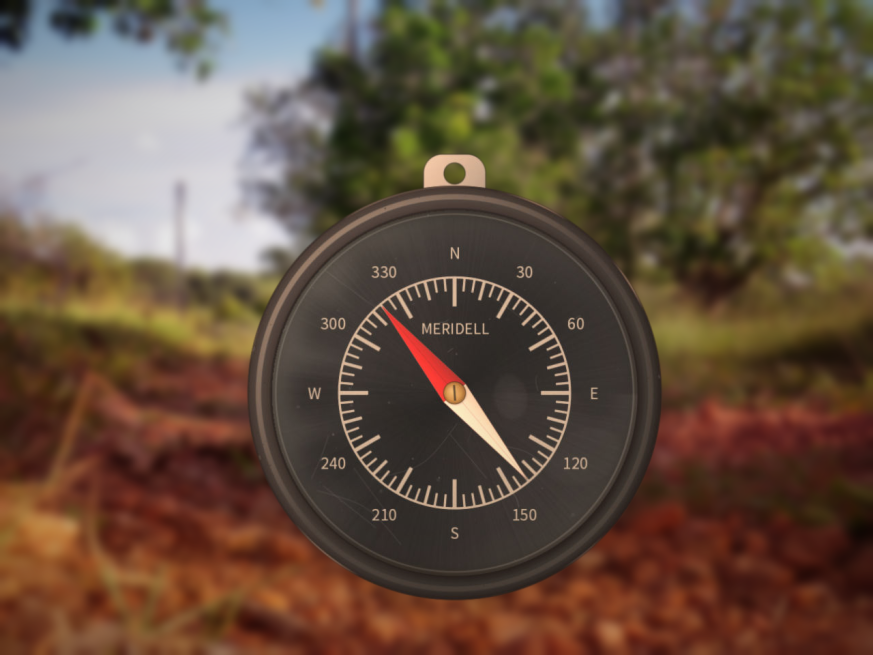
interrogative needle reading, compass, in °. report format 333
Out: 320
